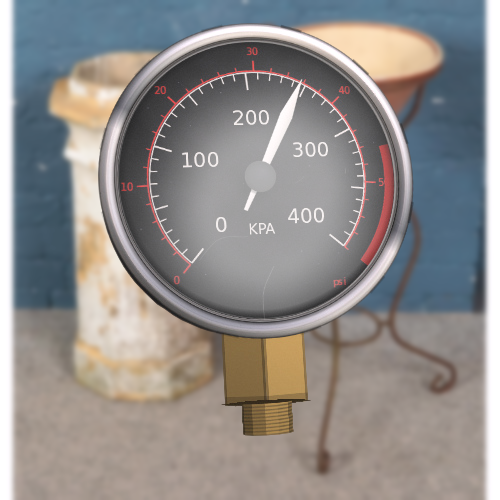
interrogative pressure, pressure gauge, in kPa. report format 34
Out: 245
